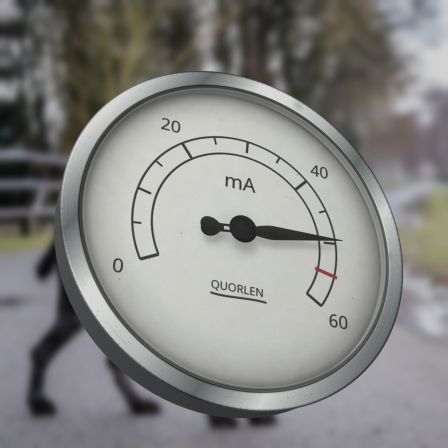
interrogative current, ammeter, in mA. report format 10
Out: 50
